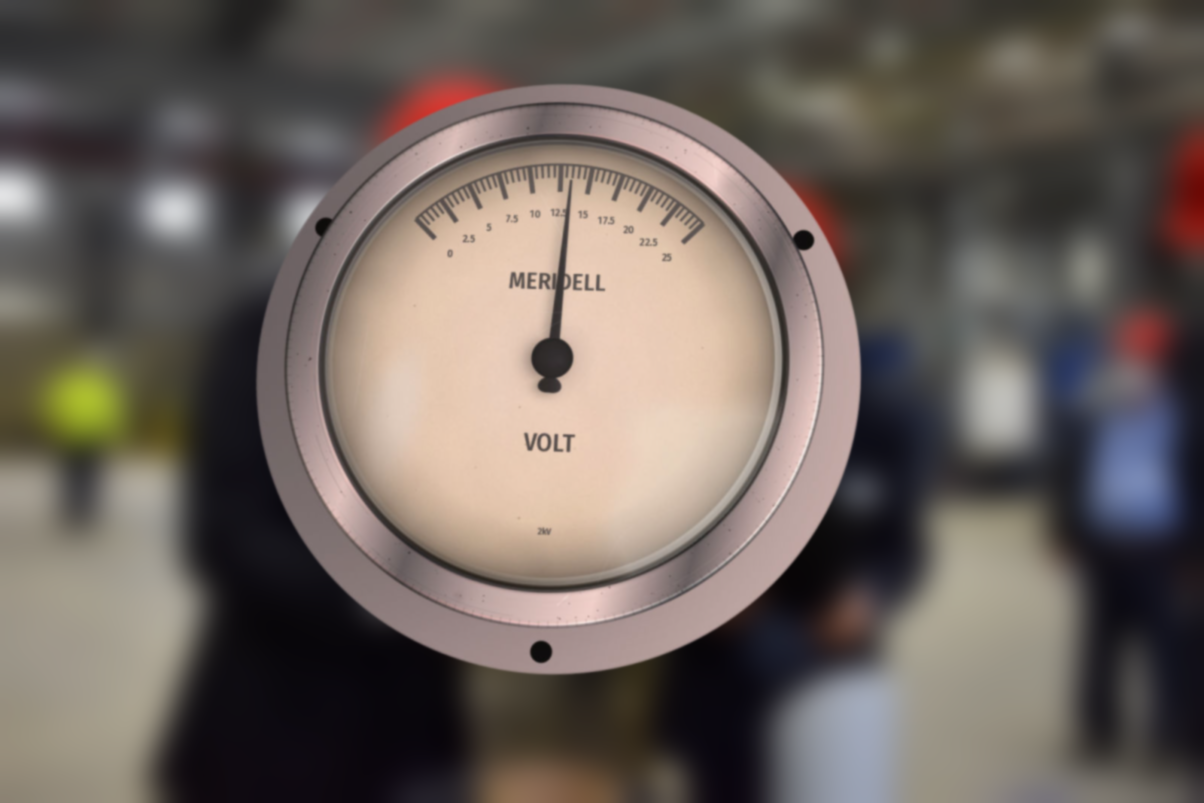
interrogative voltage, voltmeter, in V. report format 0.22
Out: 13.5
